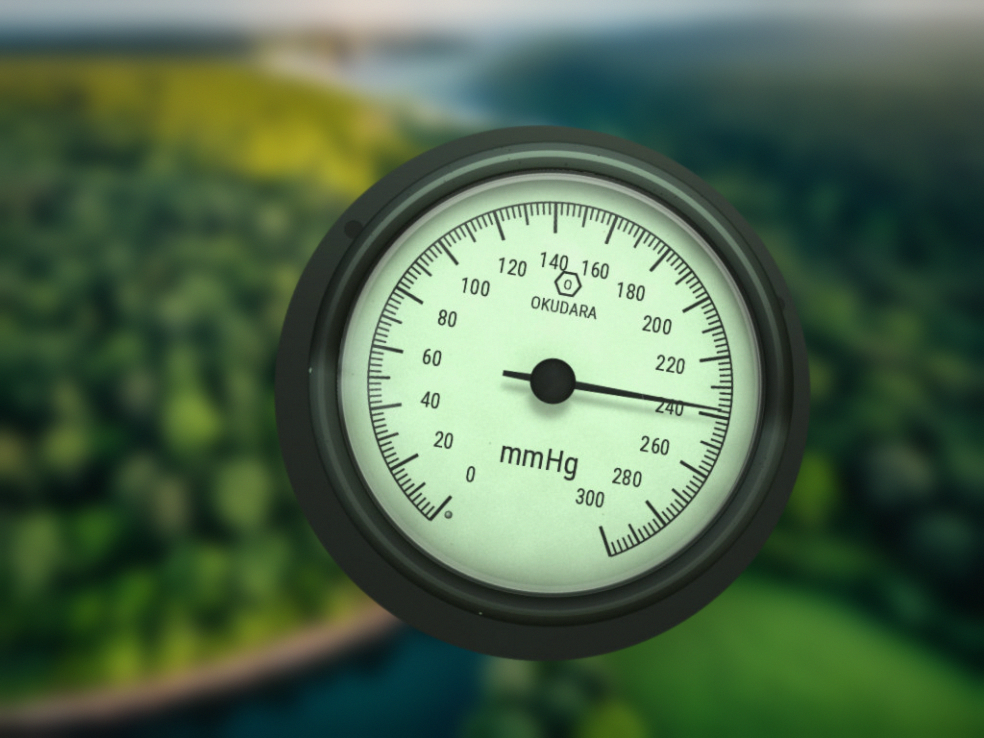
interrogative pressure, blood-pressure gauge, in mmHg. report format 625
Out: 238
